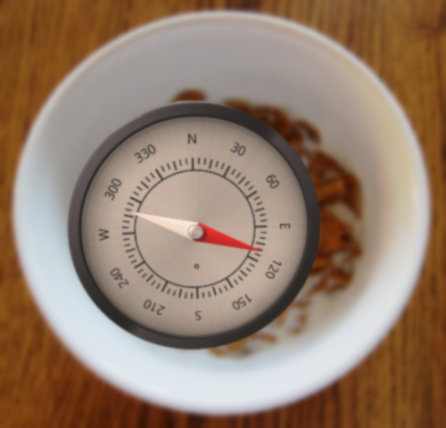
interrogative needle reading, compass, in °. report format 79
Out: 110
